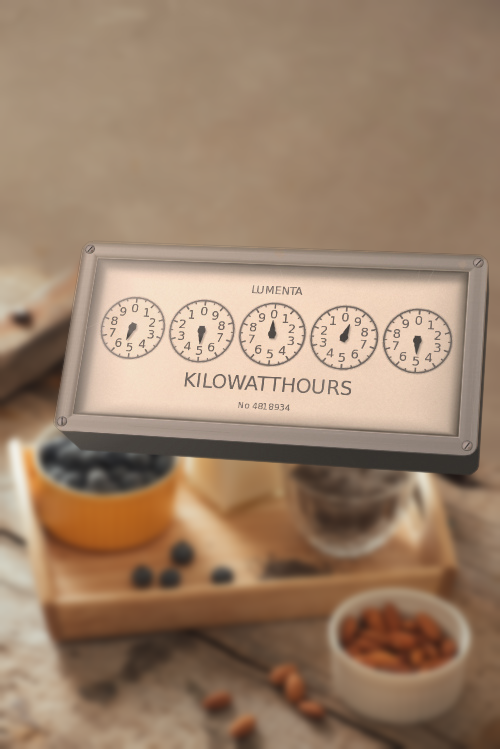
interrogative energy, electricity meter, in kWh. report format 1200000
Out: 54995
